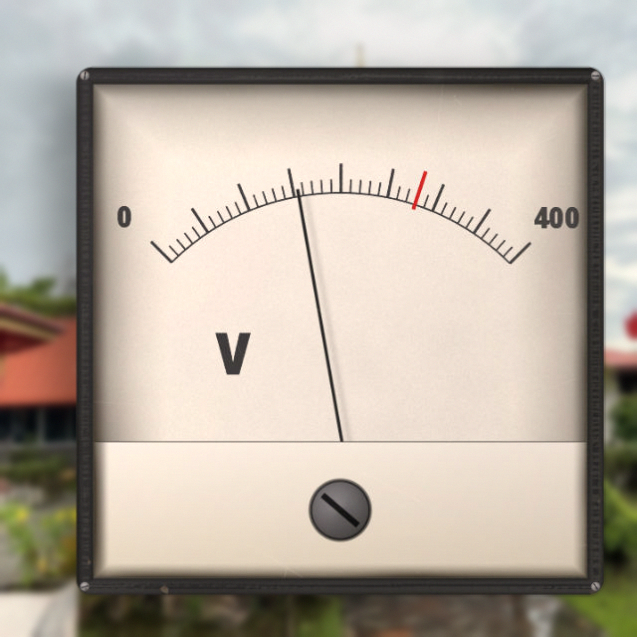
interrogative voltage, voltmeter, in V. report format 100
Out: 155
